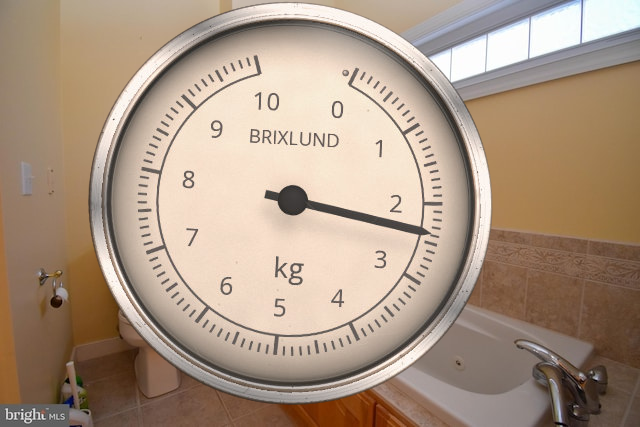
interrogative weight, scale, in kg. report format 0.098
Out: 2.4
